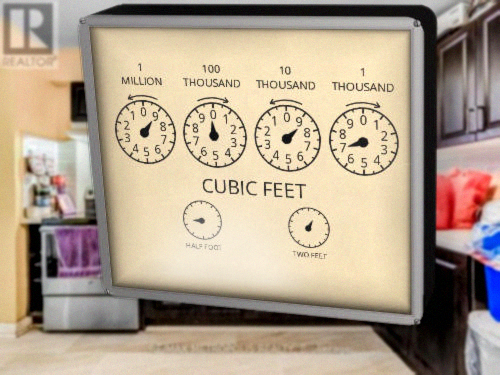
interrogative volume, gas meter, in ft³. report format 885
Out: 898700
